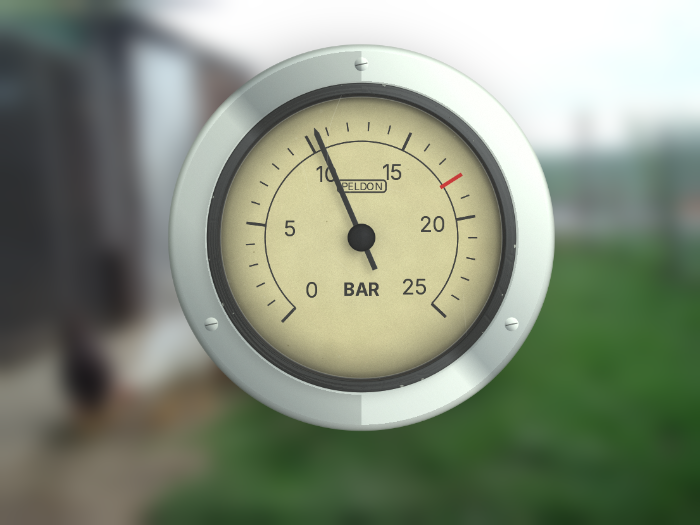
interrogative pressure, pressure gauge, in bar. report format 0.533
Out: 10.5
